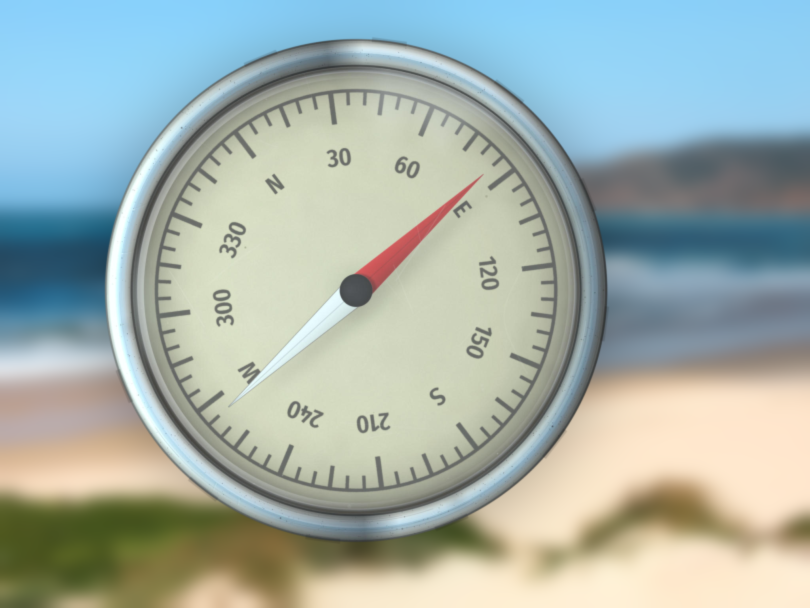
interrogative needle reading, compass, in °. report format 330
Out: 85
